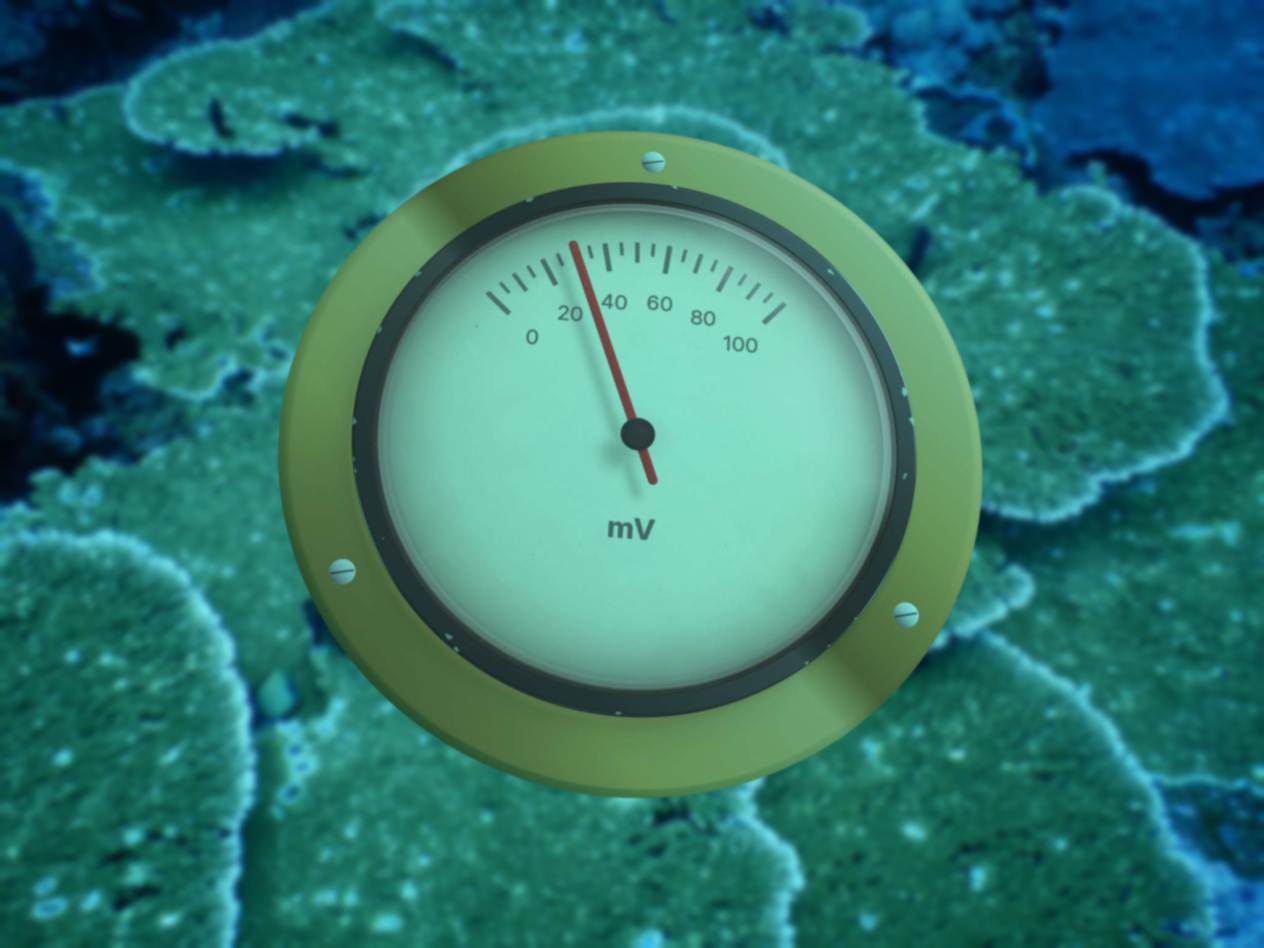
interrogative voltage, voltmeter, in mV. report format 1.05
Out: 30
